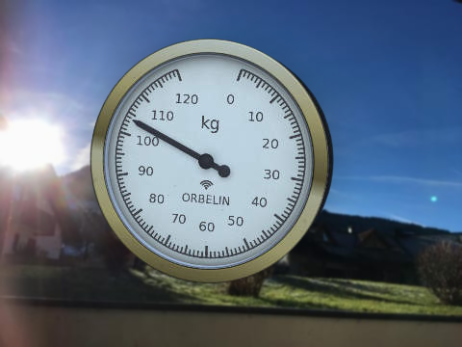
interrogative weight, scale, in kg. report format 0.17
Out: 104
